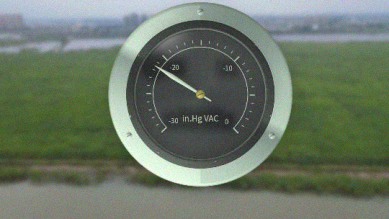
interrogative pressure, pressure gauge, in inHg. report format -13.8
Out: -21.5
